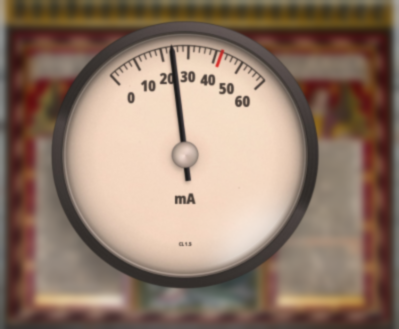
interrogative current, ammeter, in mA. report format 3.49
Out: 24
